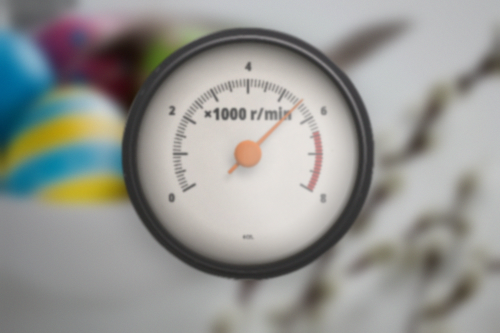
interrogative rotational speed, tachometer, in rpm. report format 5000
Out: 5500
